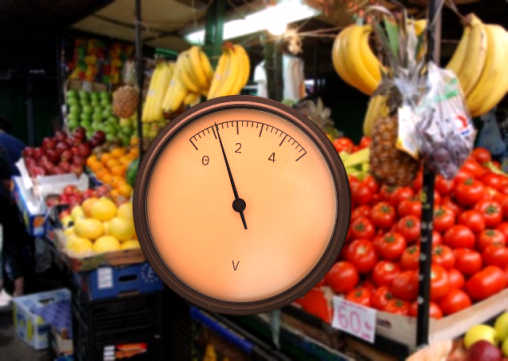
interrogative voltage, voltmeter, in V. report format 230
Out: 1.2
